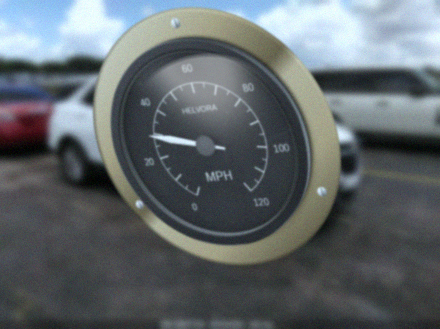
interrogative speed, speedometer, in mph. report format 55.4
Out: 30
